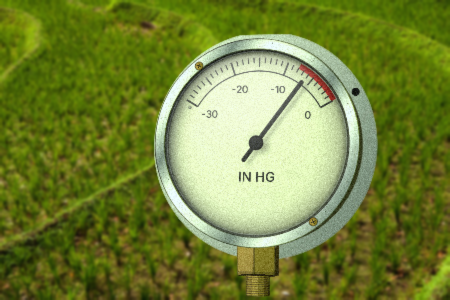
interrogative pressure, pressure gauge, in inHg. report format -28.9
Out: -6
